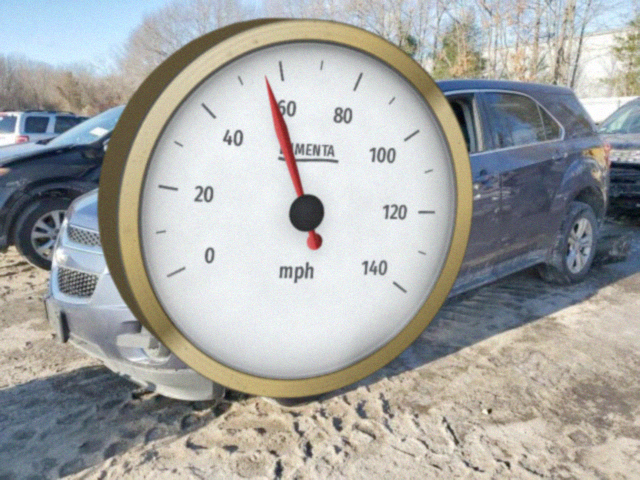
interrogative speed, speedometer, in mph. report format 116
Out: 55
